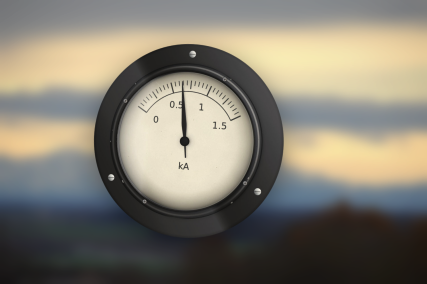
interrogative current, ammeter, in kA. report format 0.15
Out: 0.65
